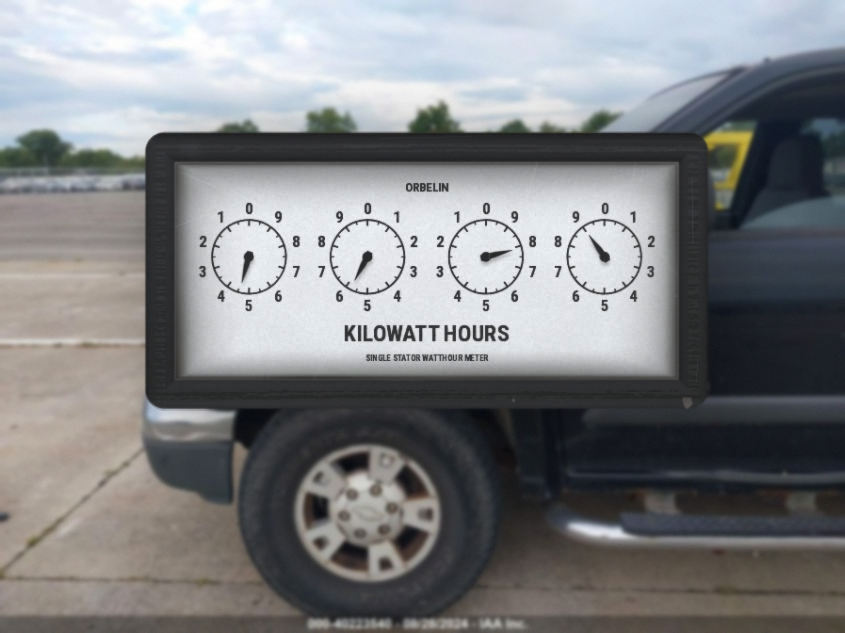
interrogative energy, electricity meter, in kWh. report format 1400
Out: 4579
